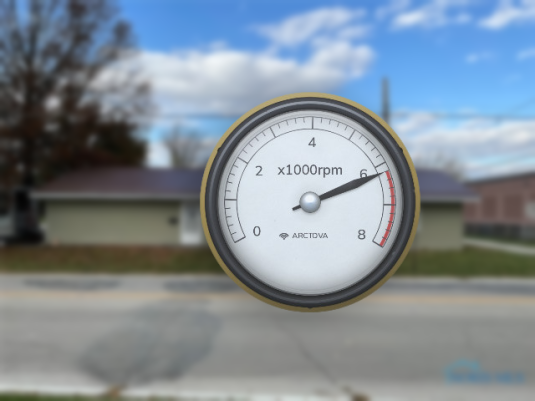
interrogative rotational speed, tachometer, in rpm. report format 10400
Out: 6200
